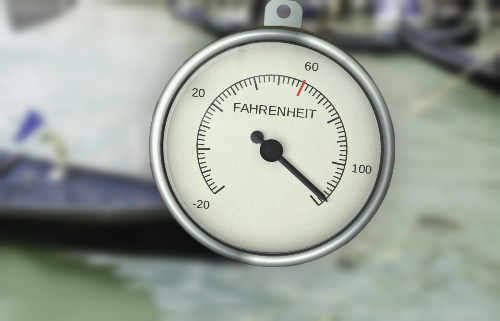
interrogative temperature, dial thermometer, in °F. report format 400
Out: 116
